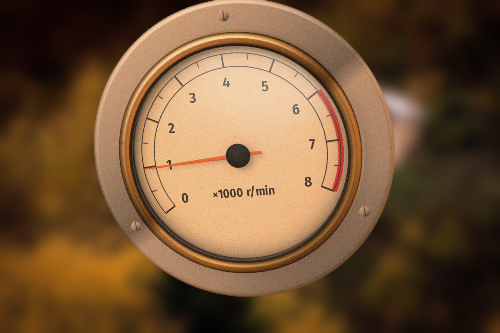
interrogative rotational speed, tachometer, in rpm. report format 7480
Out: 1000
